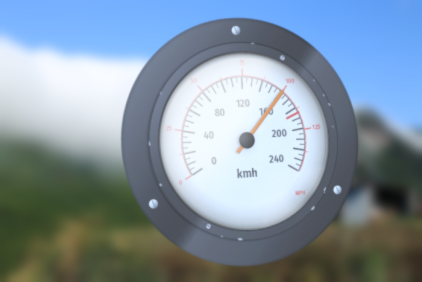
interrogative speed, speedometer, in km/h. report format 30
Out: 160
